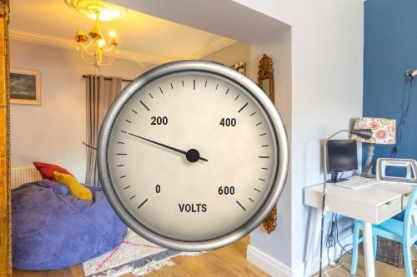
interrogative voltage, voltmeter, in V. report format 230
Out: 140
